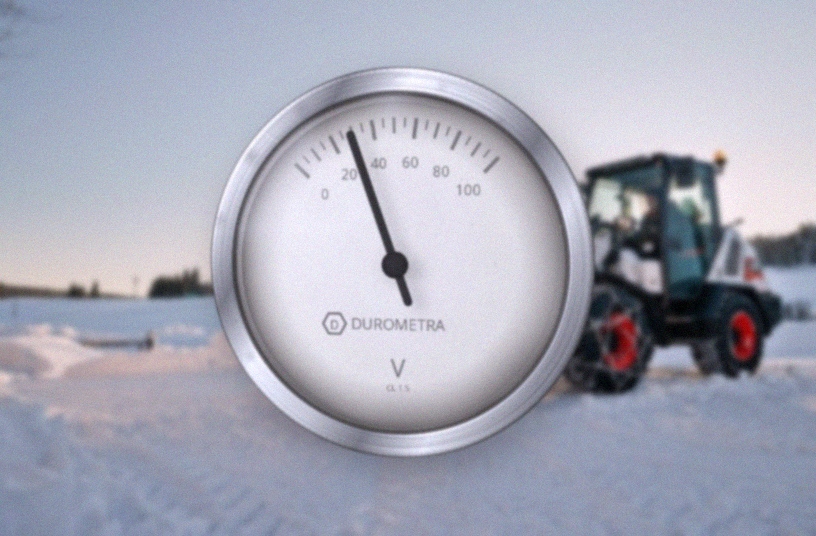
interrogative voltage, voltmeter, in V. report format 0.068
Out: 30
